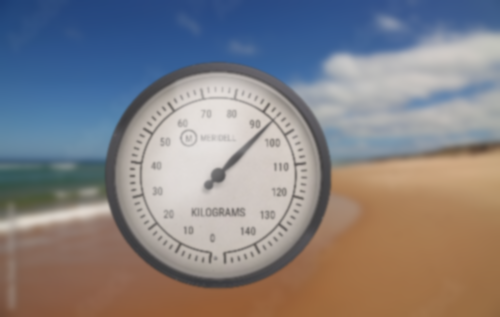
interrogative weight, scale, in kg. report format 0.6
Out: 94
